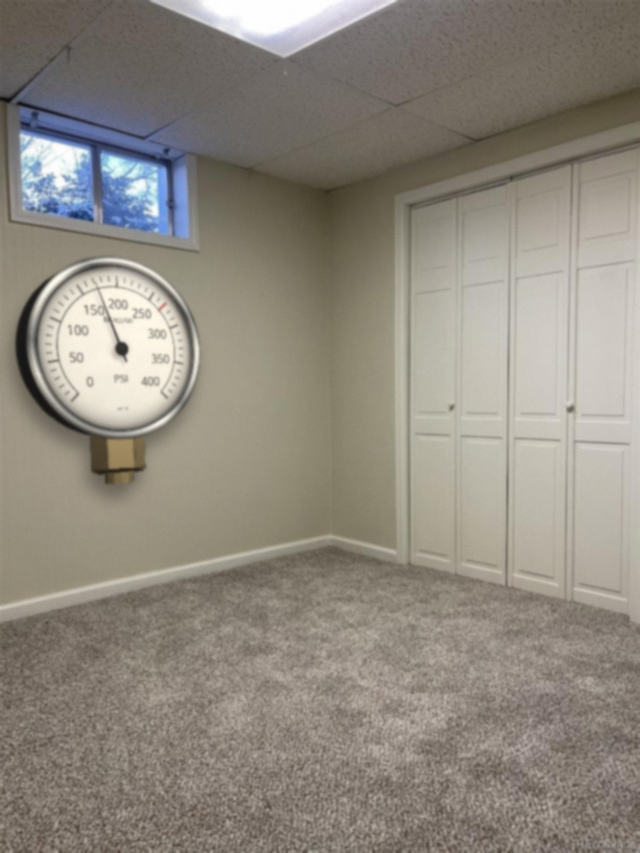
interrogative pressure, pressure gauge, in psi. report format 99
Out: 170
